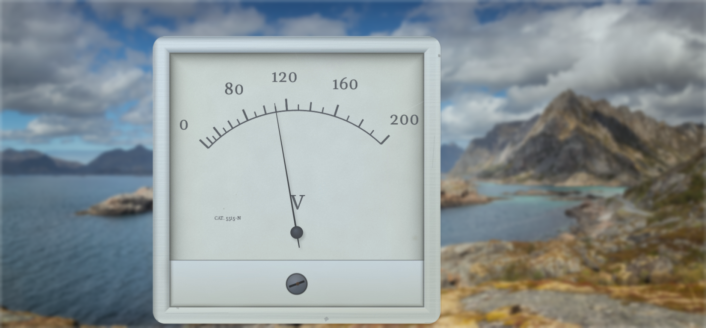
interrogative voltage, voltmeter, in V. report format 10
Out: 110
